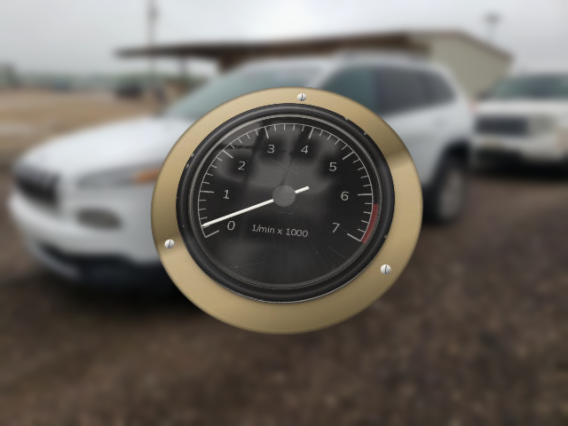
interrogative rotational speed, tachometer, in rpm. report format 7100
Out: 200
